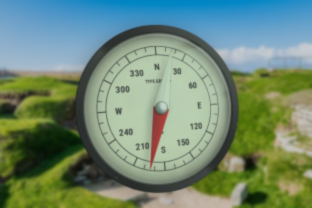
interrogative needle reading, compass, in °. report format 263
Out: 195
